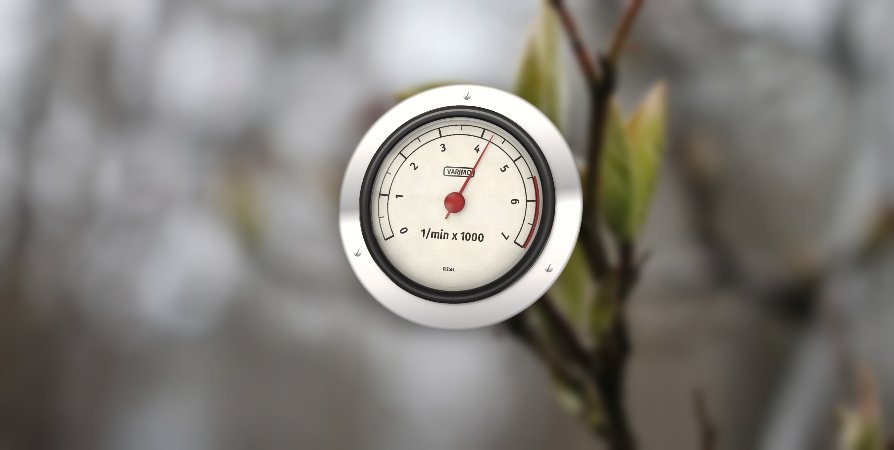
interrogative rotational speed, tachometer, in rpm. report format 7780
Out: 4250
